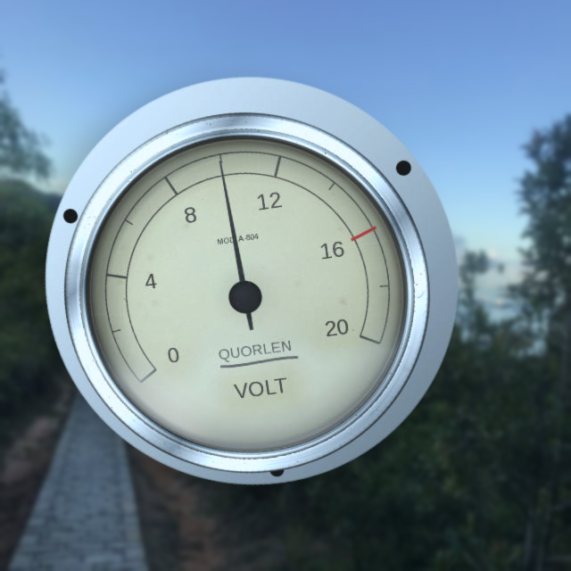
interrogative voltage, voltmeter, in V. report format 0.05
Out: 10
